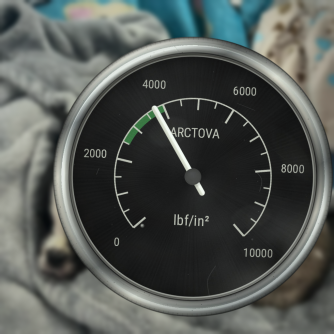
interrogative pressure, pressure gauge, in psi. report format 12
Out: 3750
